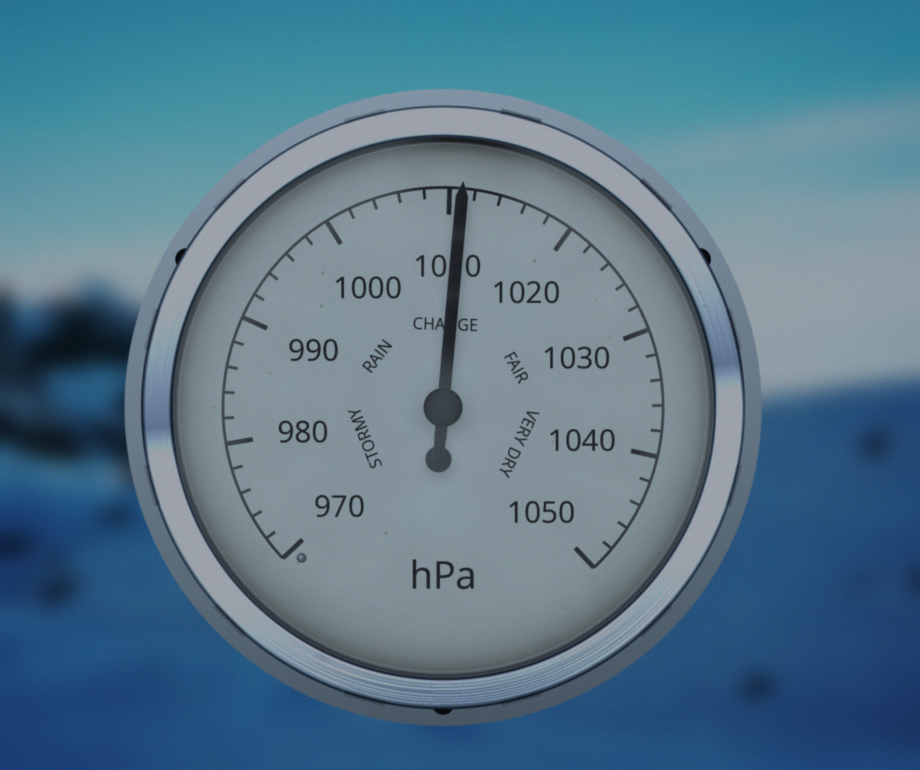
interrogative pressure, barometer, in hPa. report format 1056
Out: 1011
